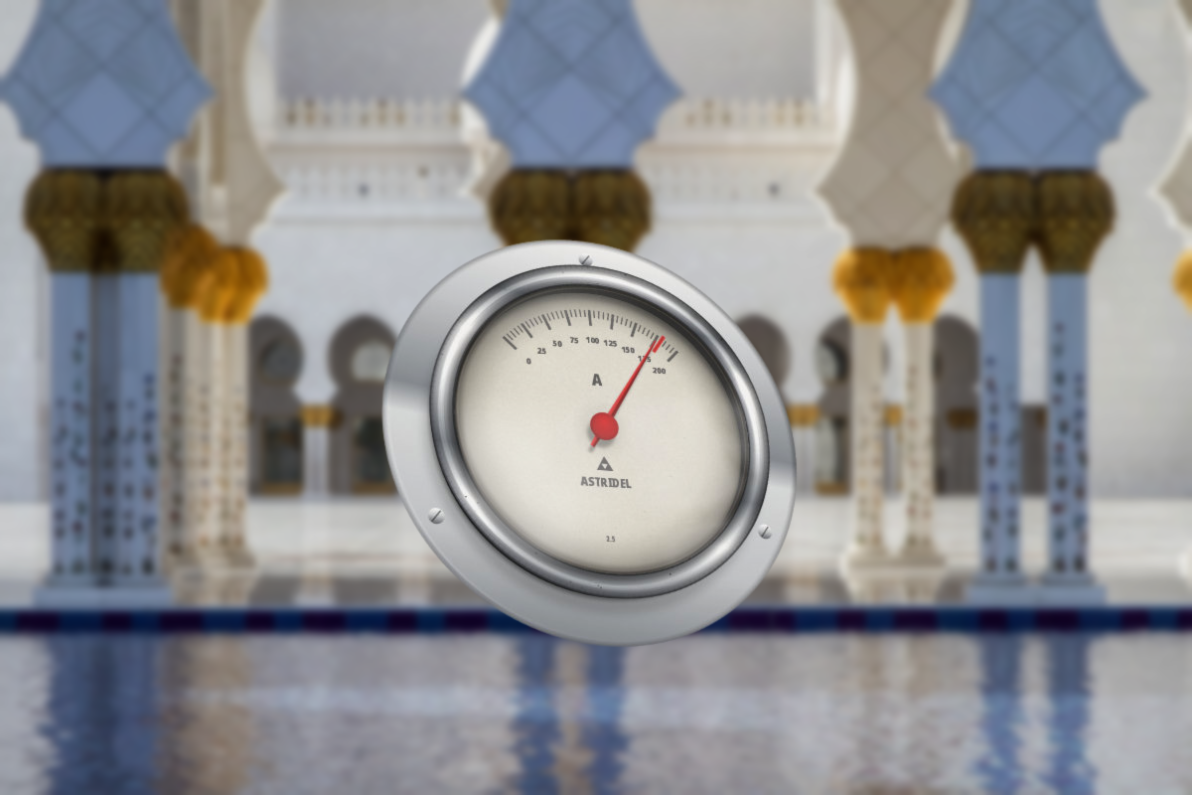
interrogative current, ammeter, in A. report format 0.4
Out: 175
